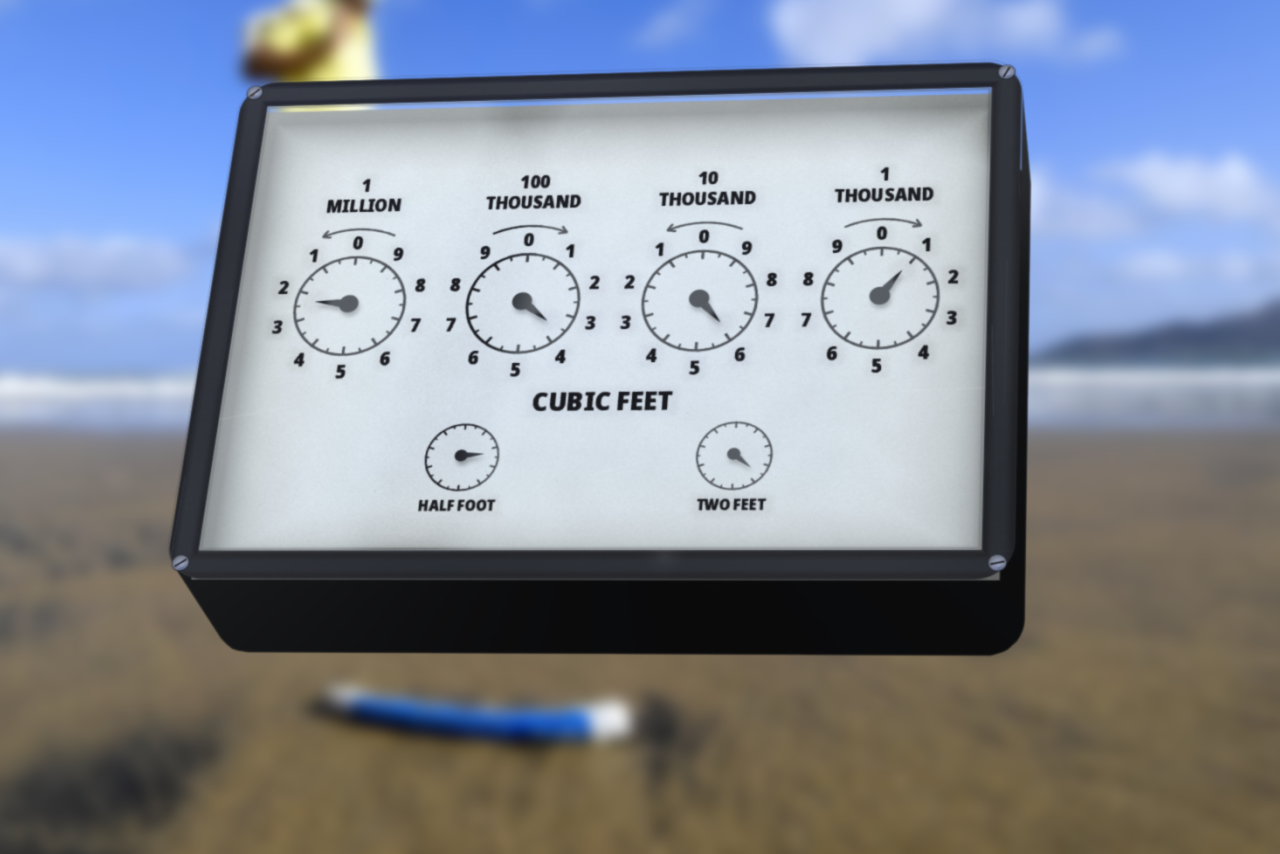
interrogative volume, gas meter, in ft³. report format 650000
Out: 236100
